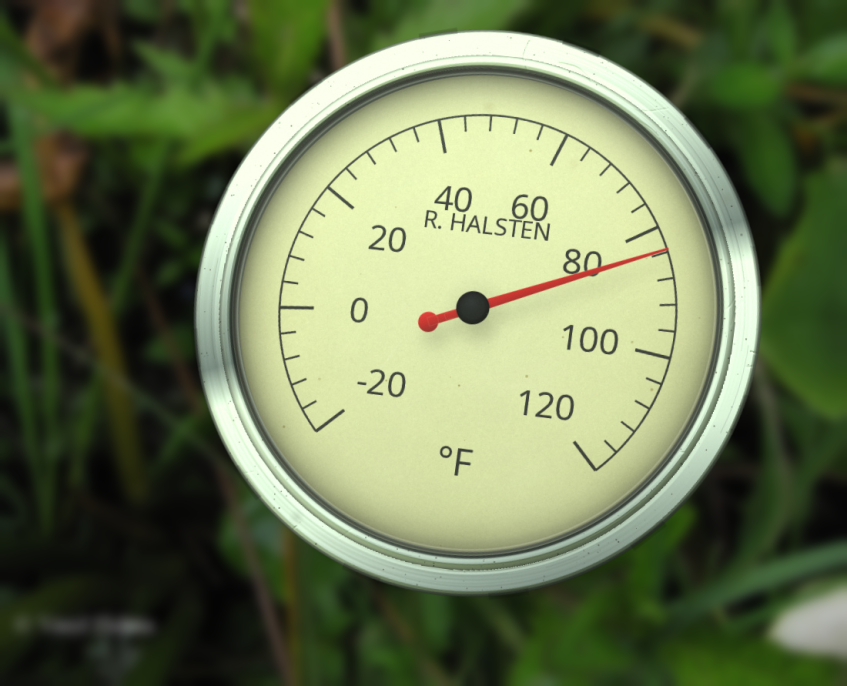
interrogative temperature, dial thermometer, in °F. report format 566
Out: 84
